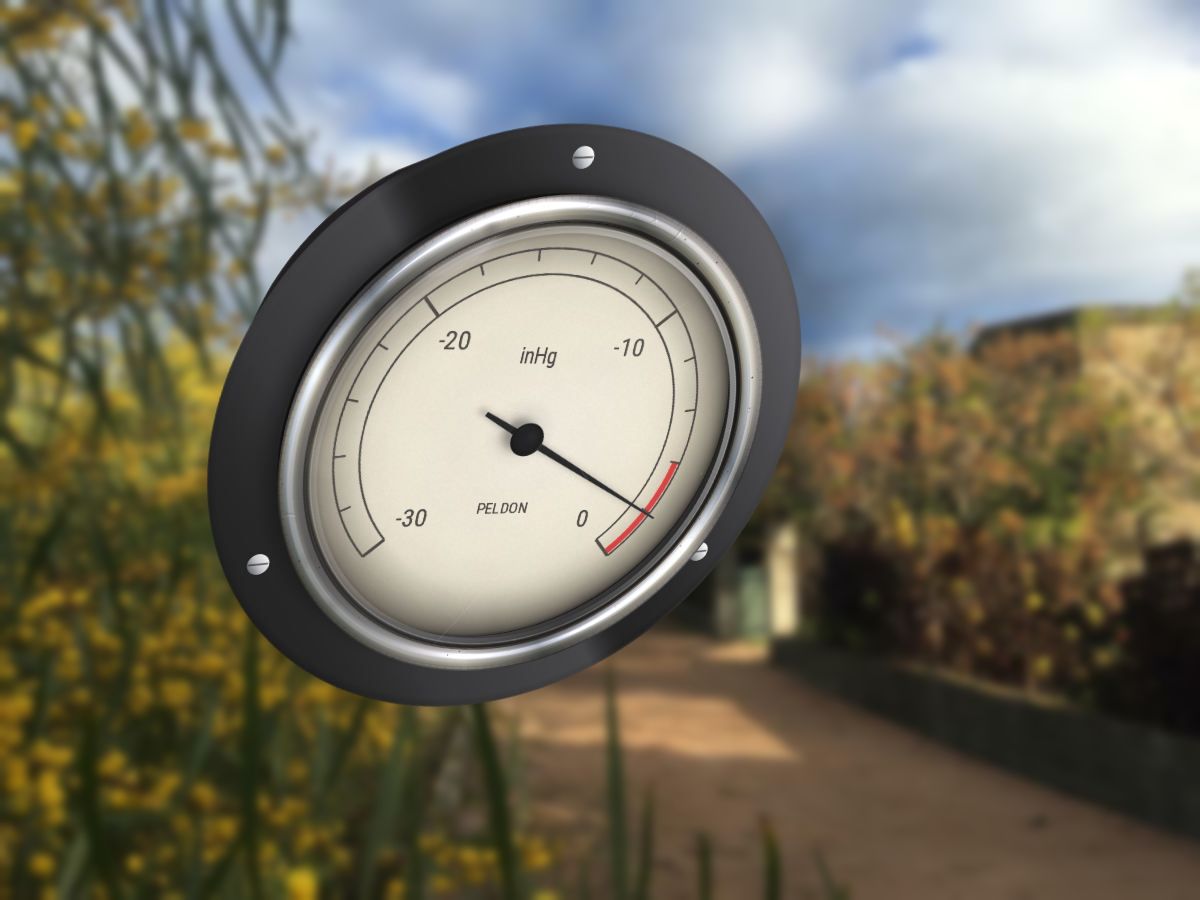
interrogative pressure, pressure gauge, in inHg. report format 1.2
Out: -2
